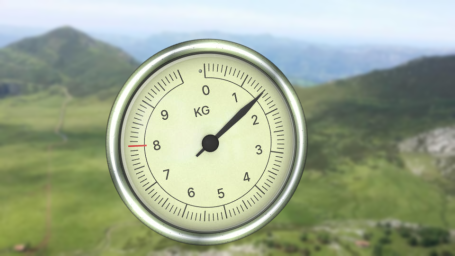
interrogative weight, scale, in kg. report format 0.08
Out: 1.5
